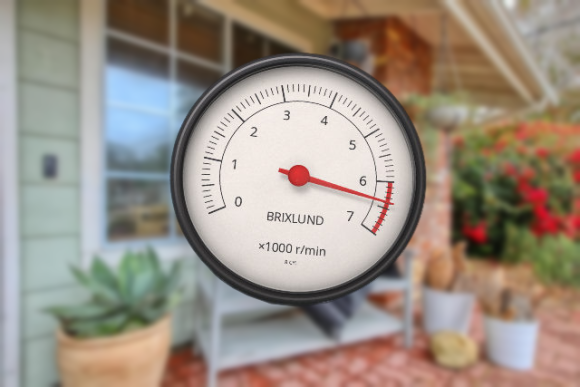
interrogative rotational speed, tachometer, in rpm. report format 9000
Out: 6400
